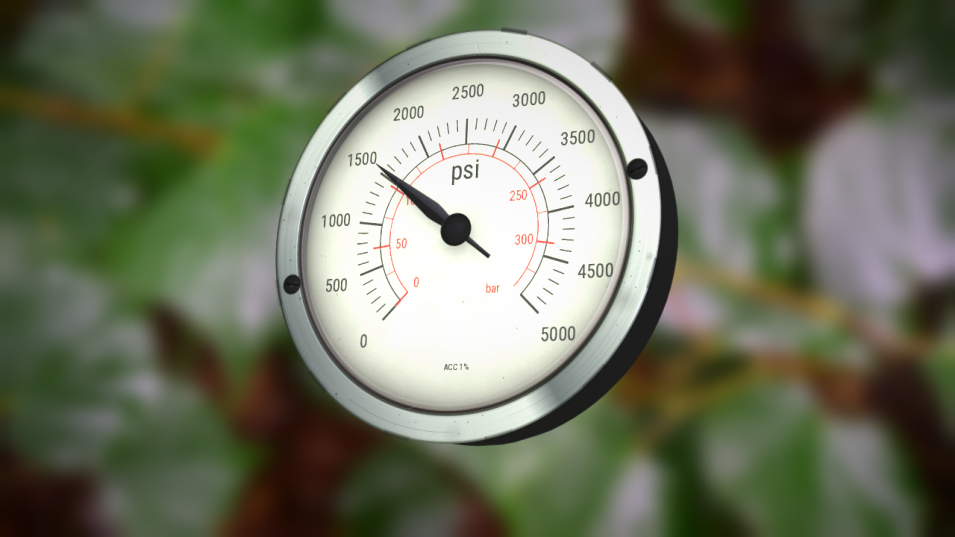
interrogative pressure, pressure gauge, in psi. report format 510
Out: 1550
